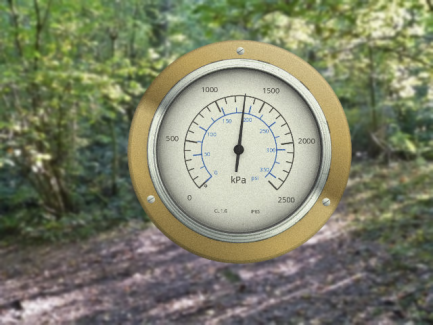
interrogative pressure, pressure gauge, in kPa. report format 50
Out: 1300
